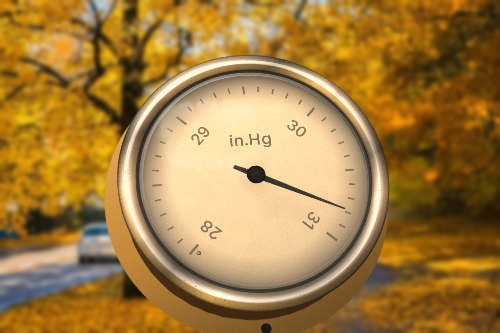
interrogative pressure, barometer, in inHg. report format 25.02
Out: 30.8
